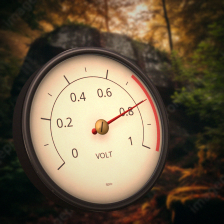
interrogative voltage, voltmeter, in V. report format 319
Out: 0.8
